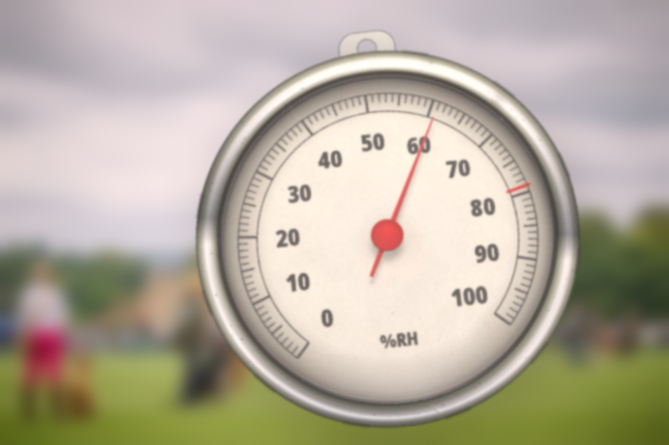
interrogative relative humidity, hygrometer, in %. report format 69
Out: 61
